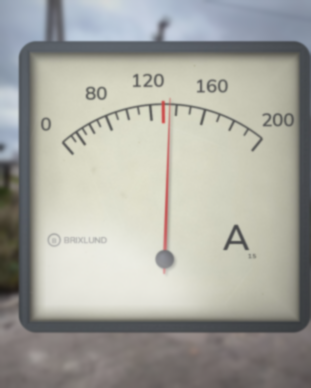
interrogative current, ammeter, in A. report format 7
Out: 135
